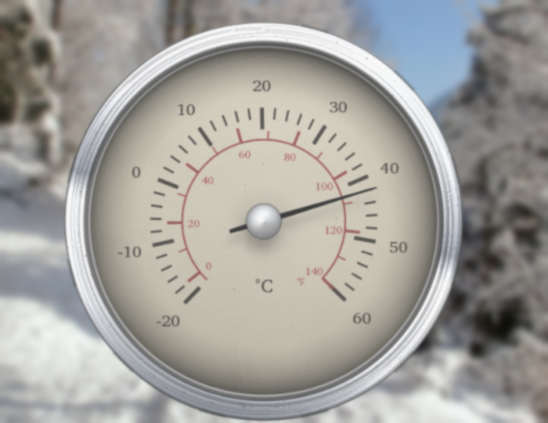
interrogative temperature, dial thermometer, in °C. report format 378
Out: 42
